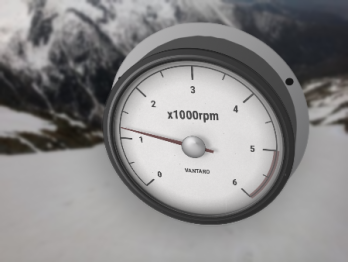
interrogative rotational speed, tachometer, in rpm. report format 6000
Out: 1250
